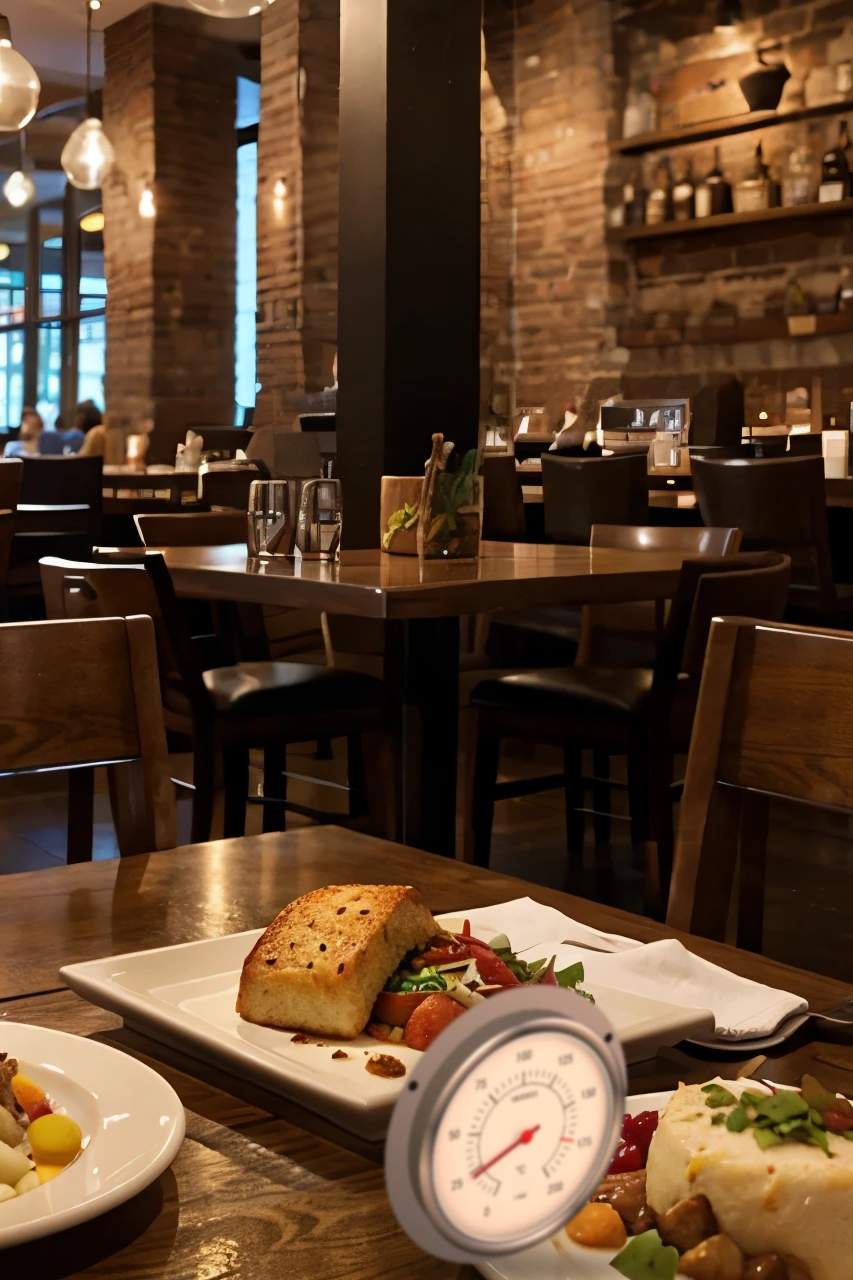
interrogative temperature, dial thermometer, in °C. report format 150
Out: 25
